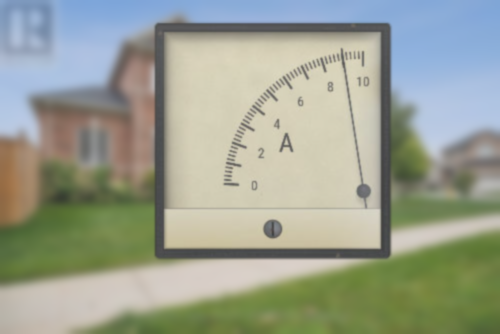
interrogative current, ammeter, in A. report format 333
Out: 9
